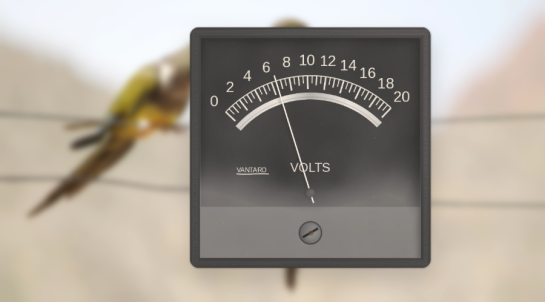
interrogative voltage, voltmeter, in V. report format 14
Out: 6.5
